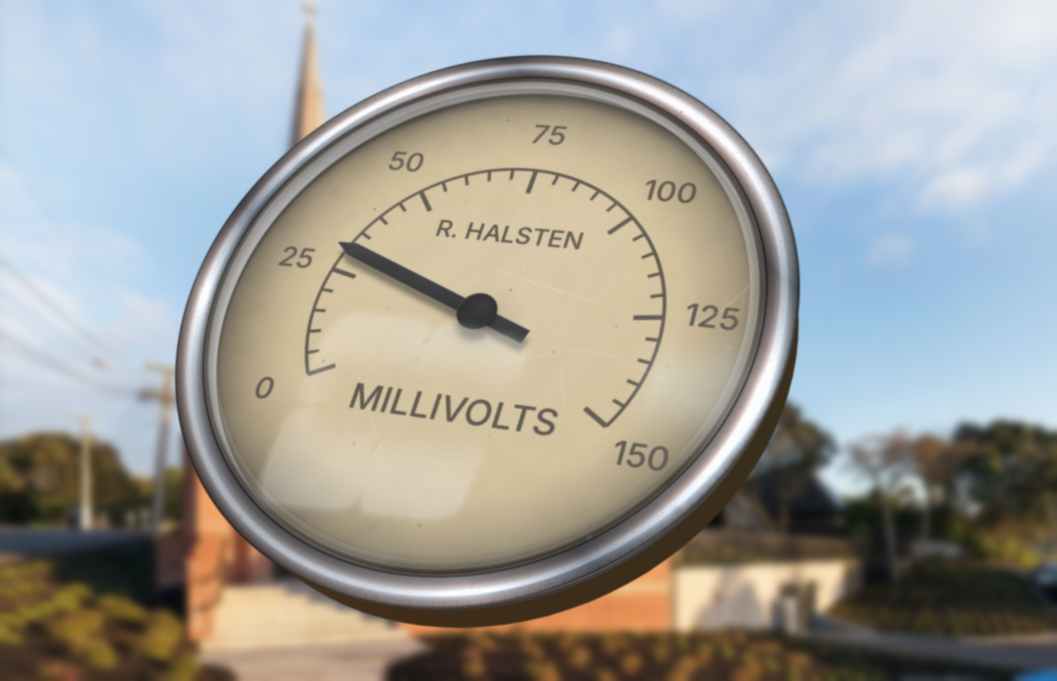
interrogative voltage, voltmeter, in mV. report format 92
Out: 30
